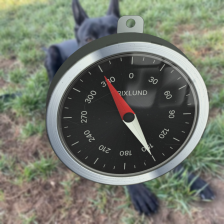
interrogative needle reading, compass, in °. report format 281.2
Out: 330
